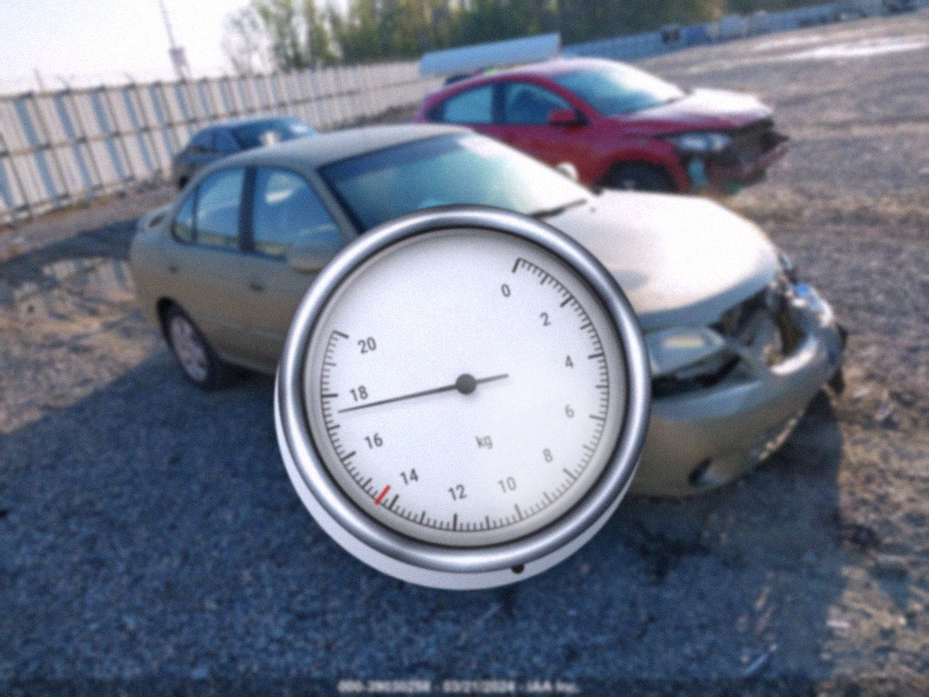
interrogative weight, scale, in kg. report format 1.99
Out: 17.4
